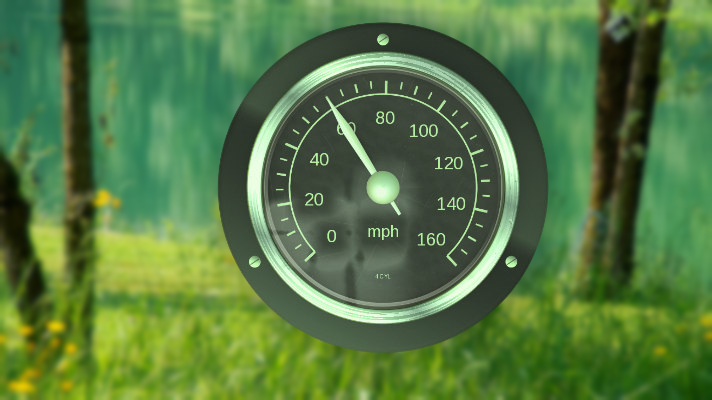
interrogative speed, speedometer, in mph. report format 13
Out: 60
